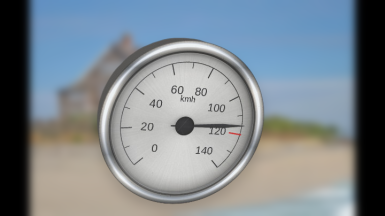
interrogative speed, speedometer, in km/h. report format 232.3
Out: 115
